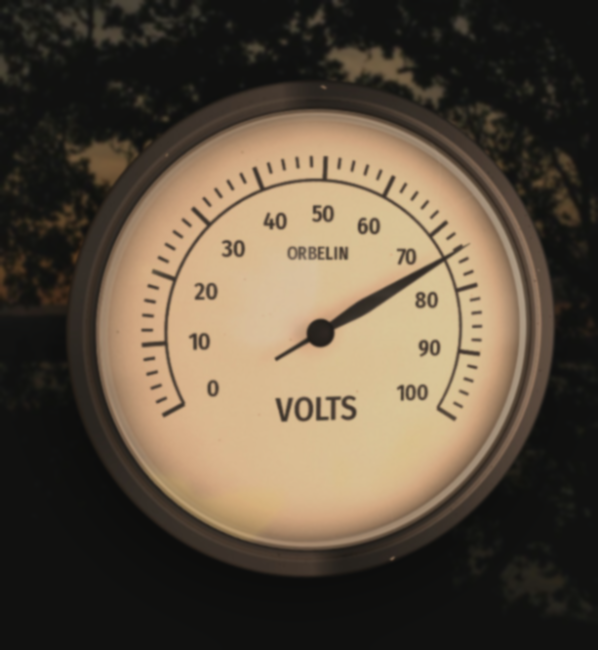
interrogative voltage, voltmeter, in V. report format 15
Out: 74
